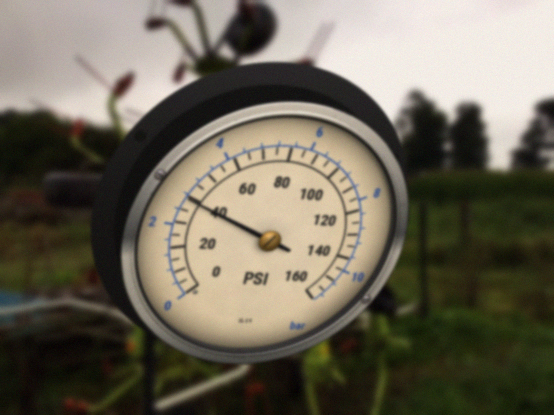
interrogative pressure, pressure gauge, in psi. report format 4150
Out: 40
